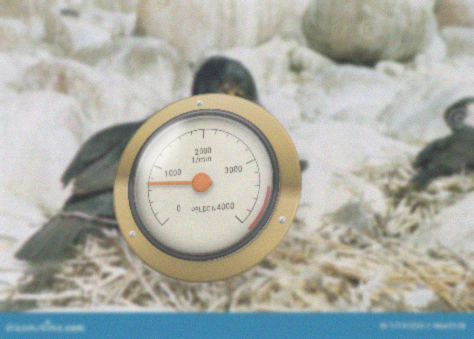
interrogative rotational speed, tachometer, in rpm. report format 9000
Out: 700
